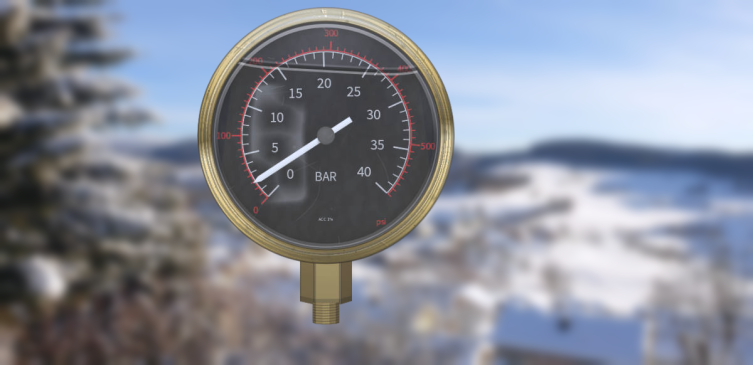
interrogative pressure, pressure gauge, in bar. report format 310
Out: 2
